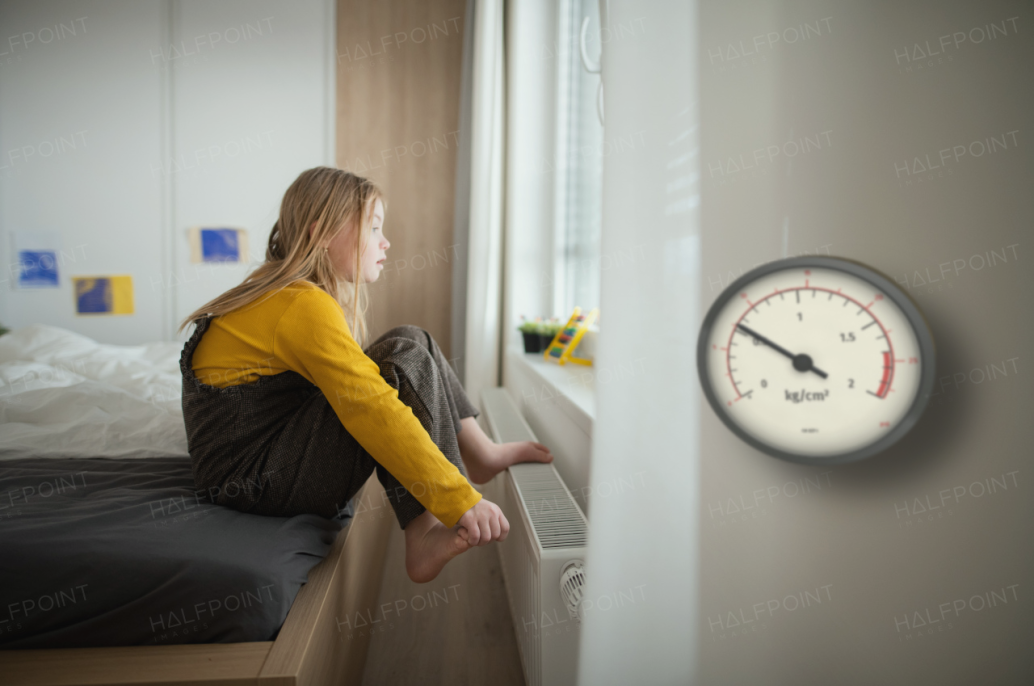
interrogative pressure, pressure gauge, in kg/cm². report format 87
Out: 0.55
